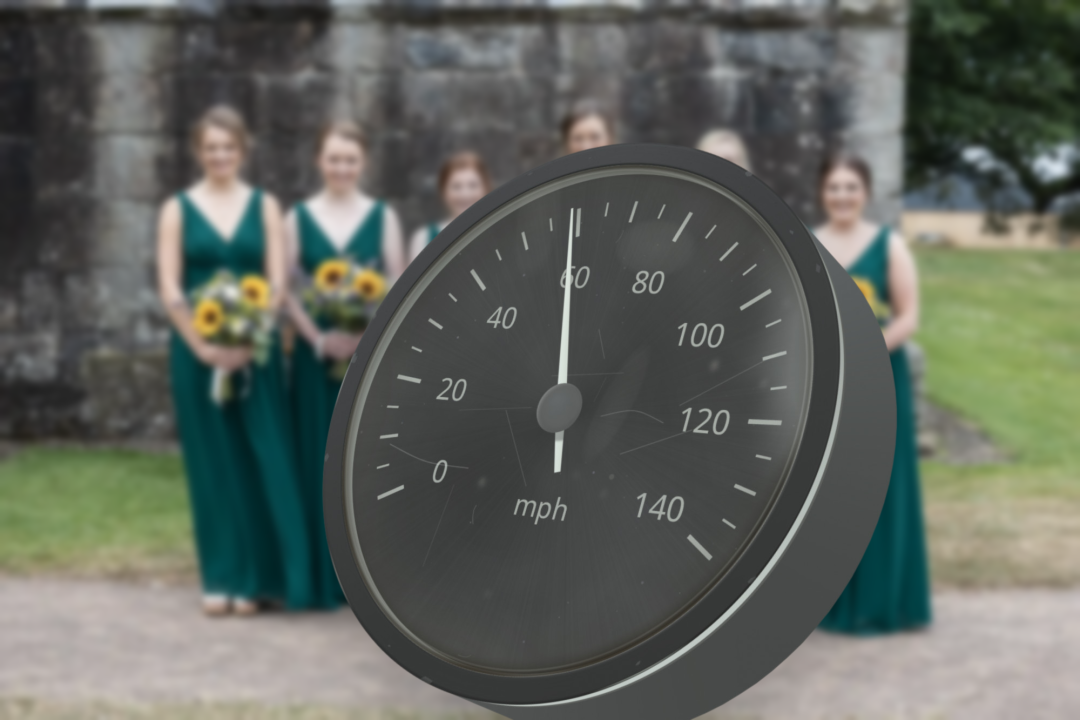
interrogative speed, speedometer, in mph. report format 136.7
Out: 60
